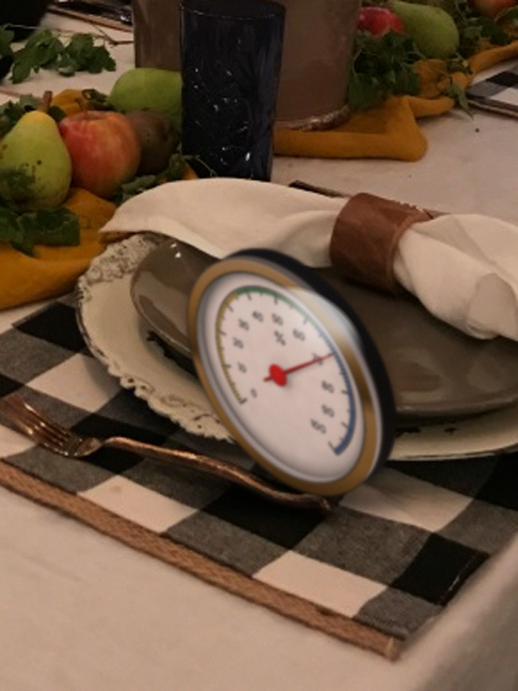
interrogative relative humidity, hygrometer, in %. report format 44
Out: 70
